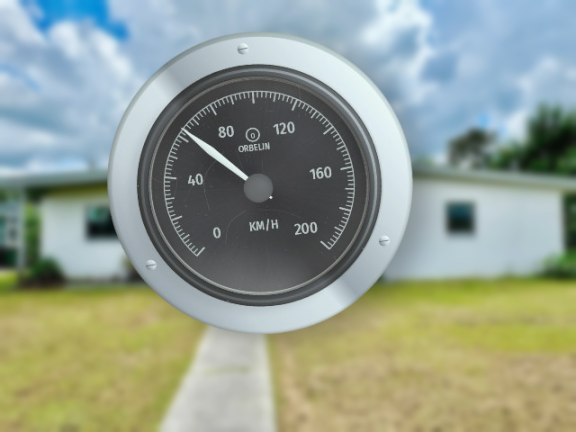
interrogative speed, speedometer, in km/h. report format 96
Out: 64
